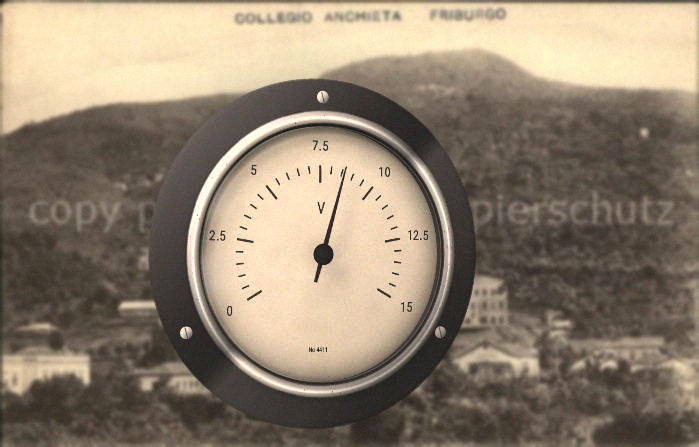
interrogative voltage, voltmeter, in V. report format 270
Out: 8.5
